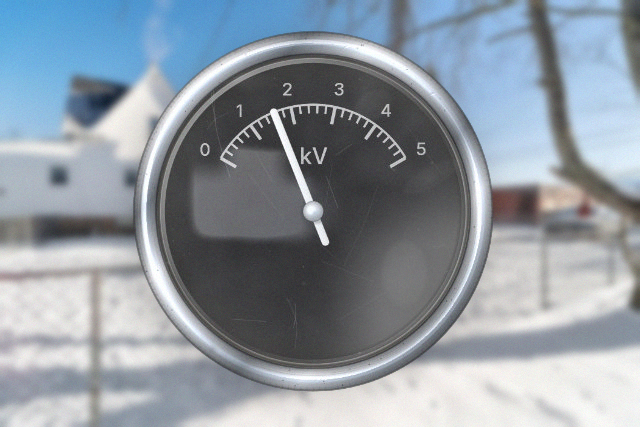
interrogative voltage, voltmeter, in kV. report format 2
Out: 1.6
